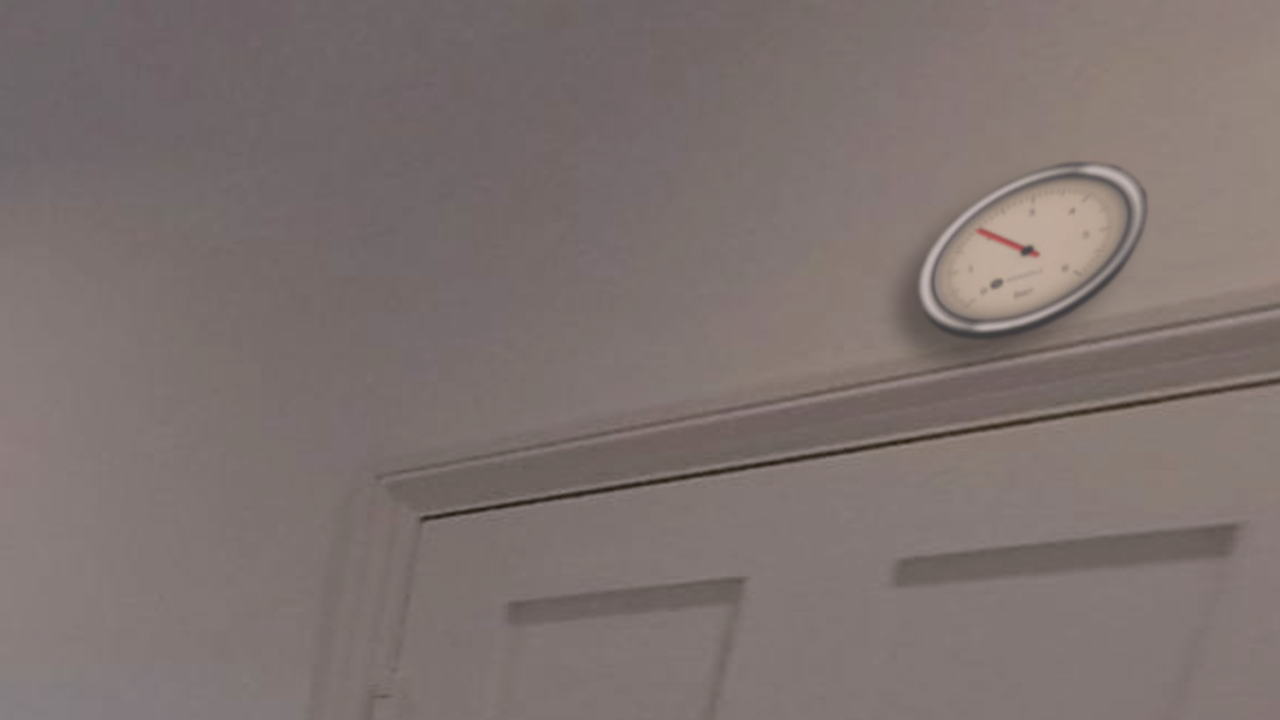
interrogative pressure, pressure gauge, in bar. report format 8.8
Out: 2
